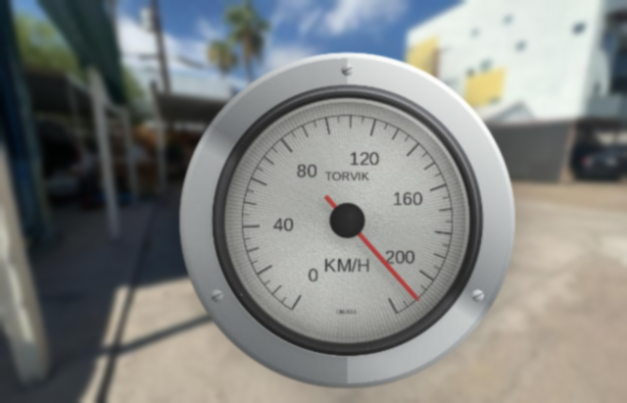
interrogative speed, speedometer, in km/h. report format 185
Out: 210
